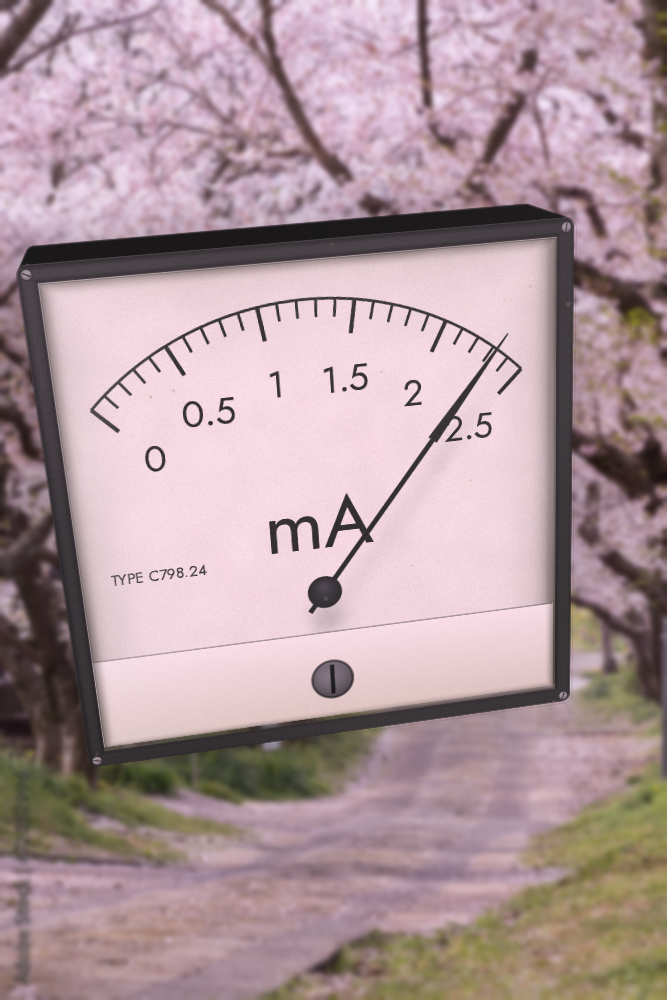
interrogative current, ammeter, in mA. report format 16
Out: 2.3
